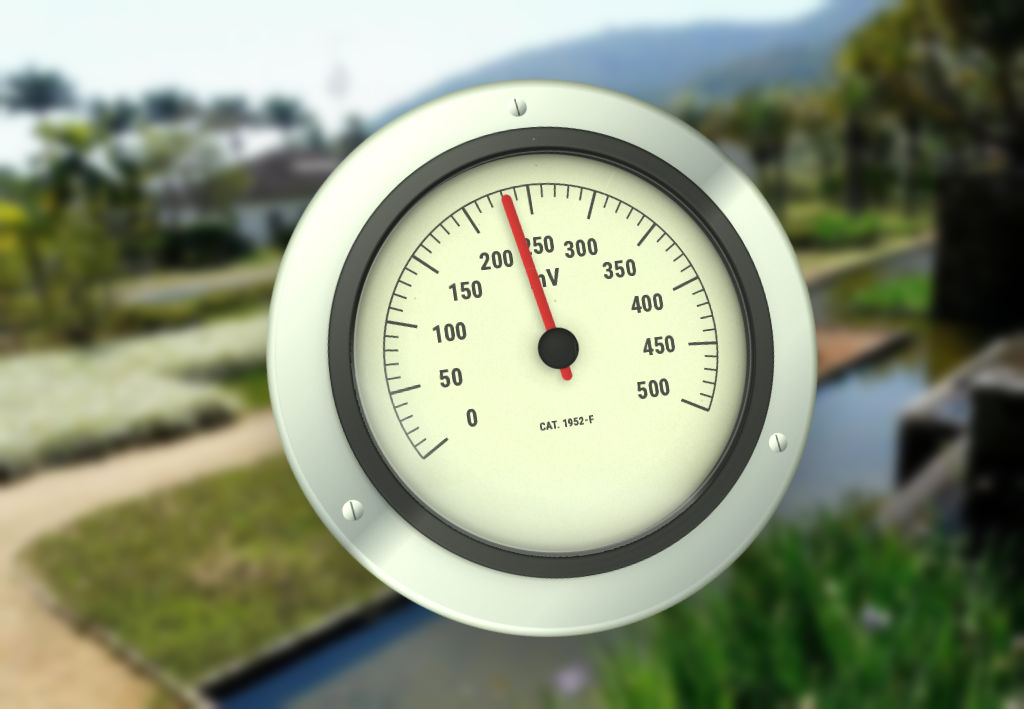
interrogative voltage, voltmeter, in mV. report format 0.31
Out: 230
